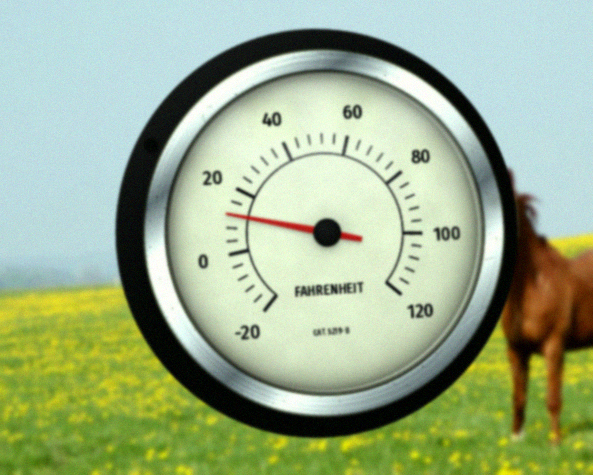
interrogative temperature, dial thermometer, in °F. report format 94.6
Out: 12
